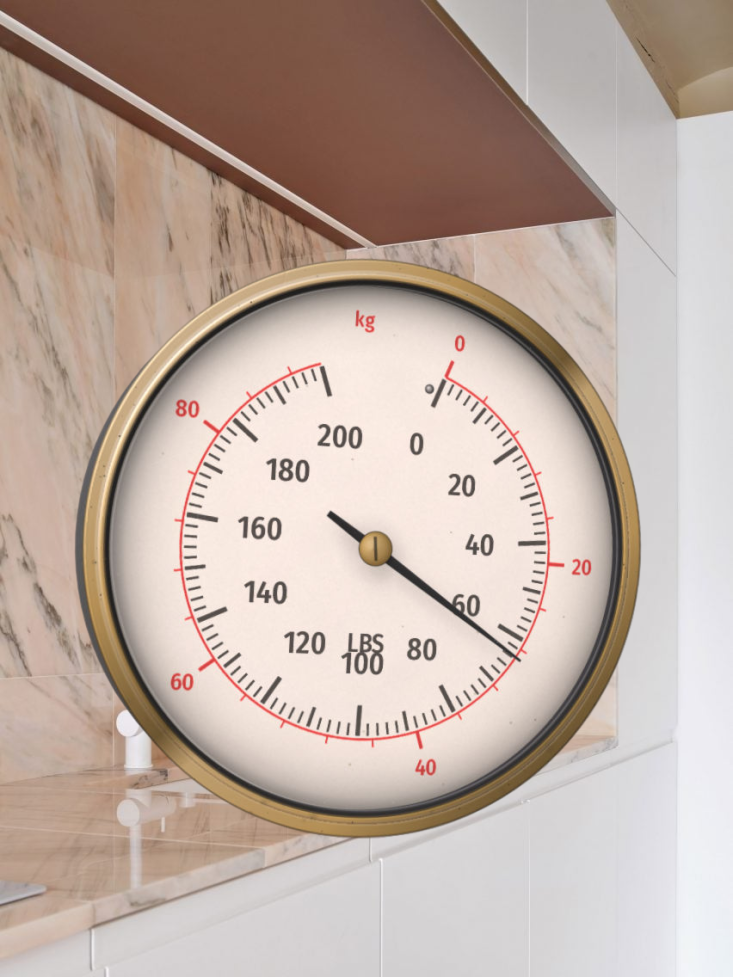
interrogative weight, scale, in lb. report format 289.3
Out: 64
